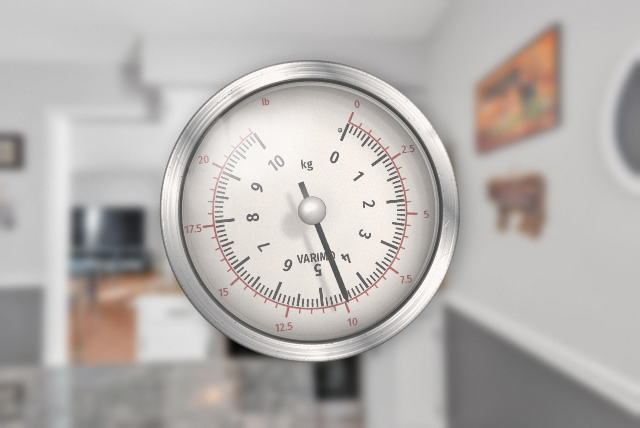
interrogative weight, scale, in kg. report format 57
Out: 4.5
